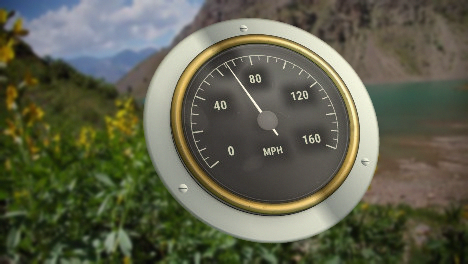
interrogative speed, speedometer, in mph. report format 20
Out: 65
